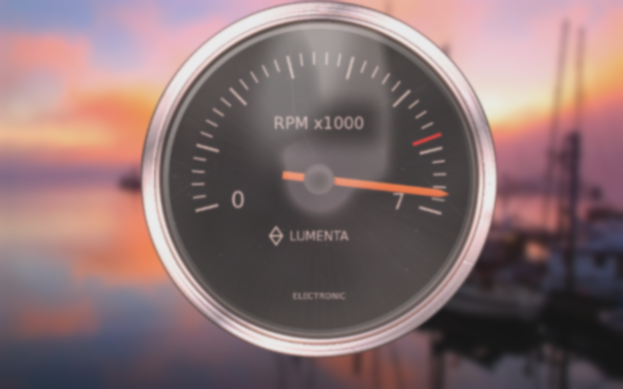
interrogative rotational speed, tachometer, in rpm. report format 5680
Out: 6700
